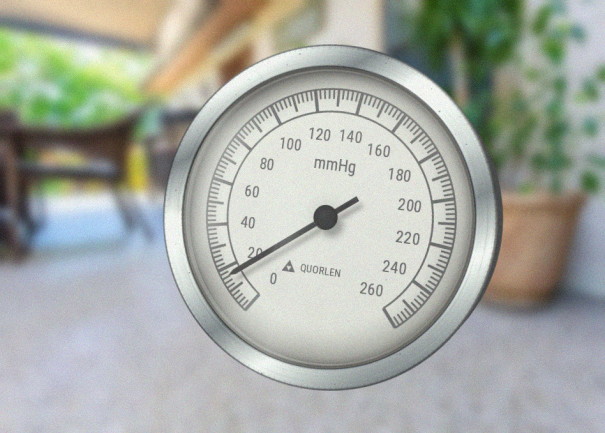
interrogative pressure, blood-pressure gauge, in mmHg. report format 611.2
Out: 16
